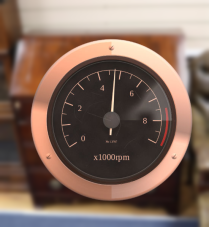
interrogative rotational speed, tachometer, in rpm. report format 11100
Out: 4750
